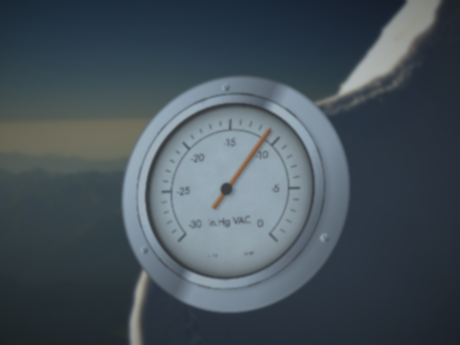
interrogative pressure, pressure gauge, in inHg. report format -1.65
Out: -11
